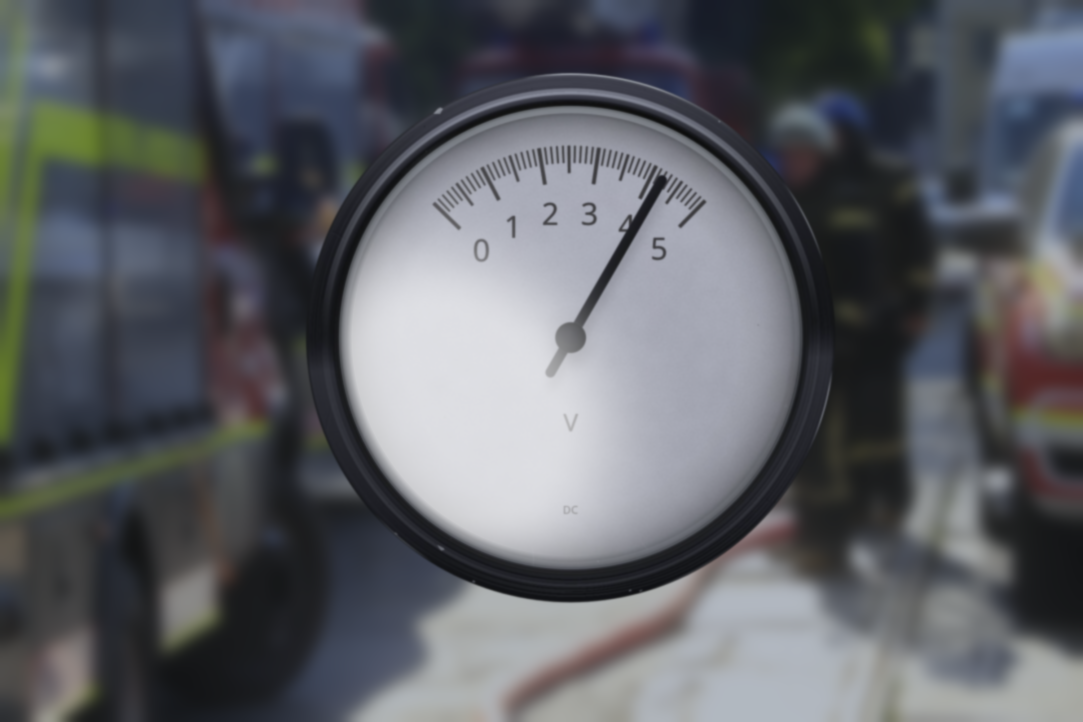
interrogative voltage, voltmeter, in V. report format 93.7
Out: 4.2
